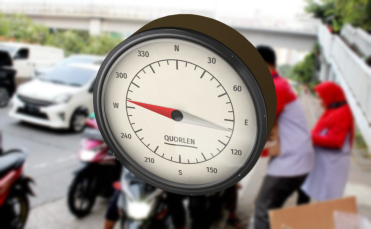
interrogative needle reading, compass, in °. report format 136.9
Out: 280
